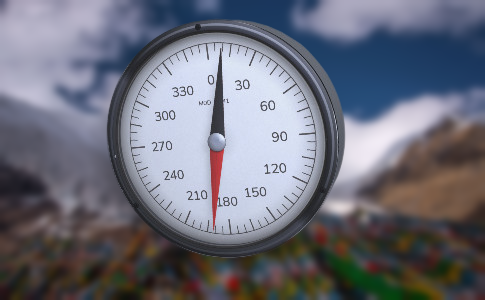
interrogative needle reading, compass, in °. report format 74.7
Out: 190
